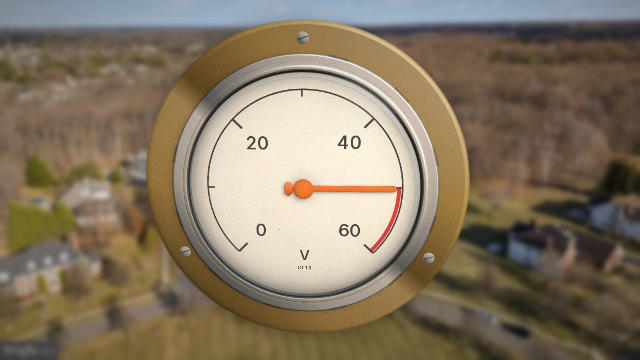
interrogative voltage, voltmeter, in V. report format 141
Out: 50
